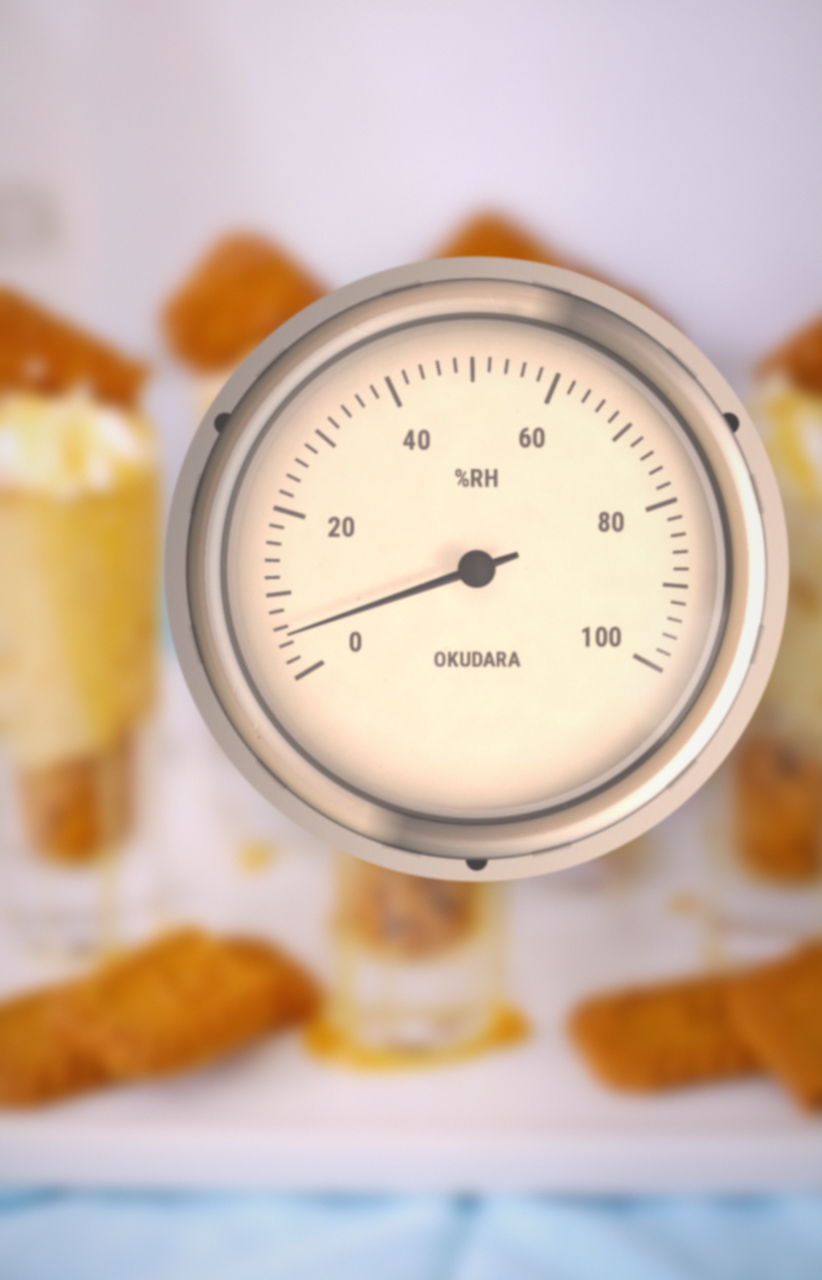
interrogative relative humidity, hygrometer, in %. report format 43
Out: 5
